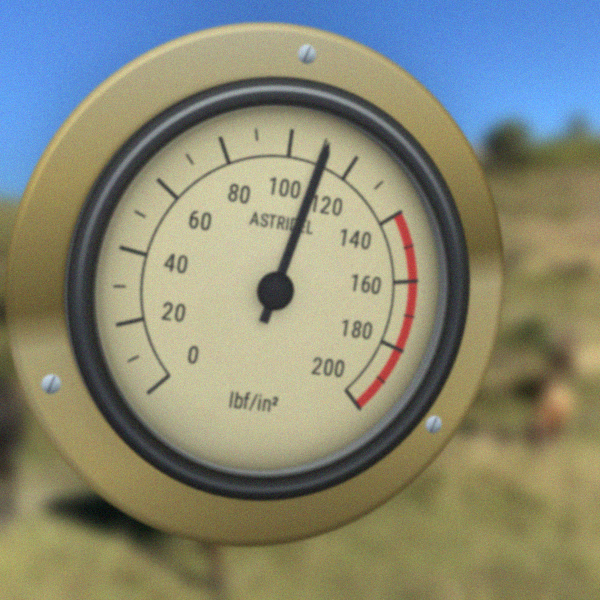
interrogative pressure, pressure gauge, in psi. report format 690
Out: 110
